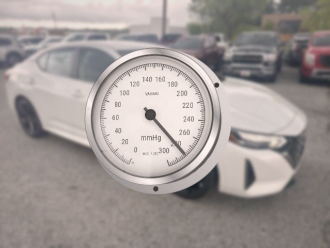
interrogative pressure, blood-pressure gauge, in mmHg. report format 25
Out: 280
